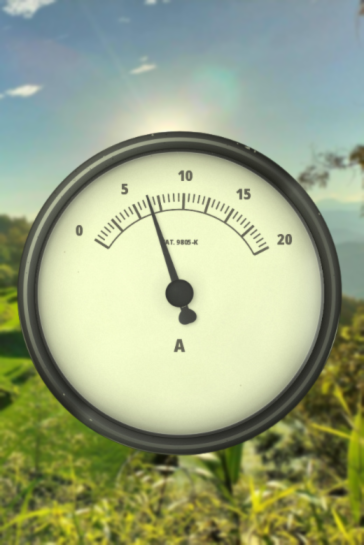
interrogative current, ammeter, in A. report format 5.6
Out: 6.5
